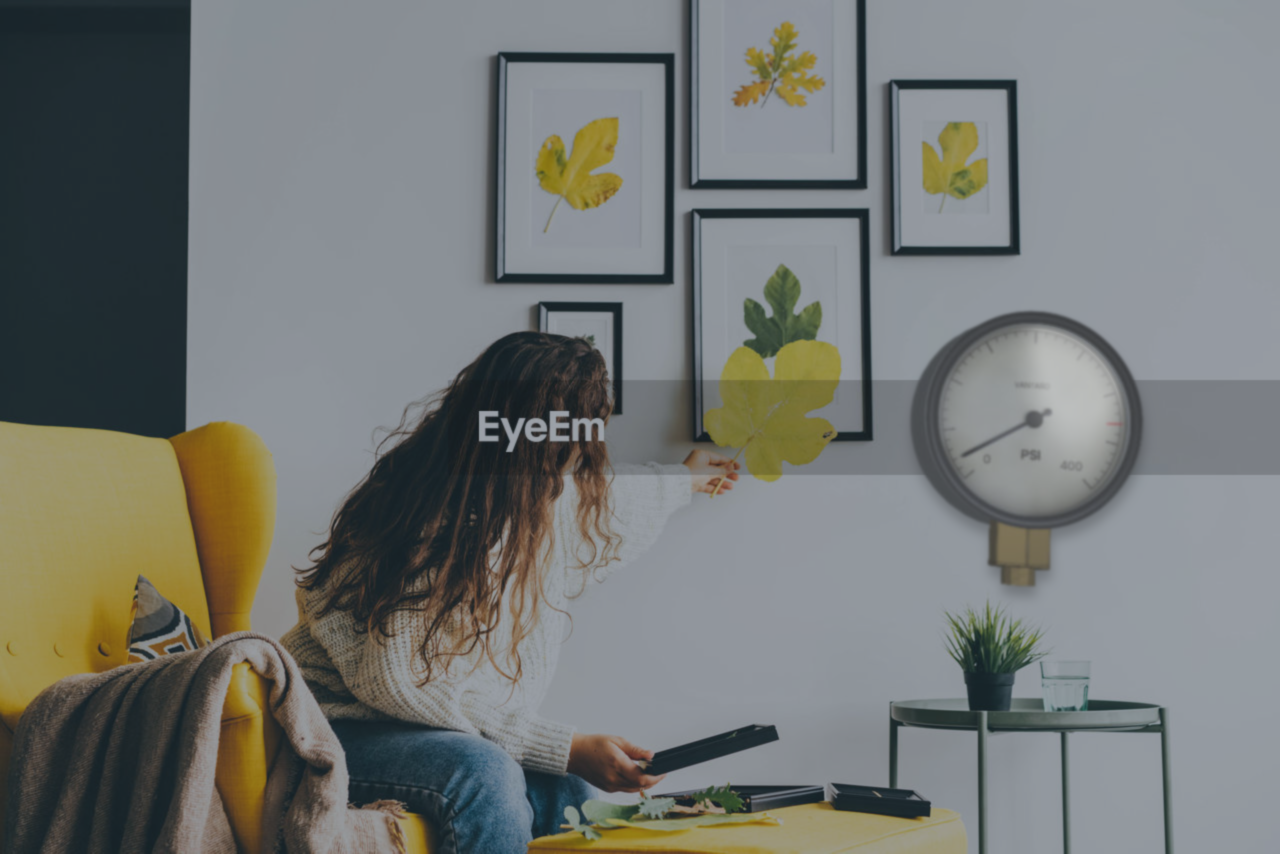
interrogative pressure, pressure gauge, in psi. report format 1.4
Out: 20
